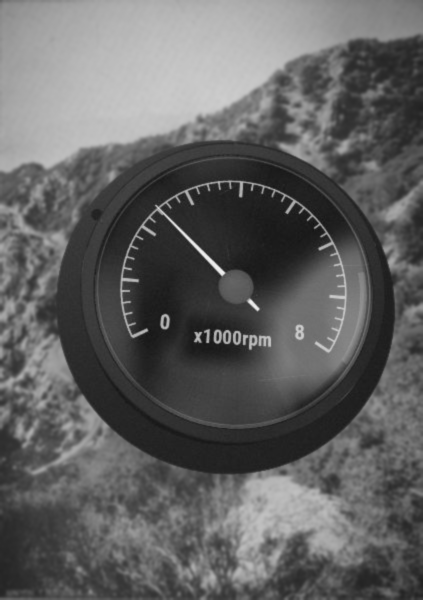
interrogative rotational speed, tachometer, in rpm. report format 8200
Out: 2400
